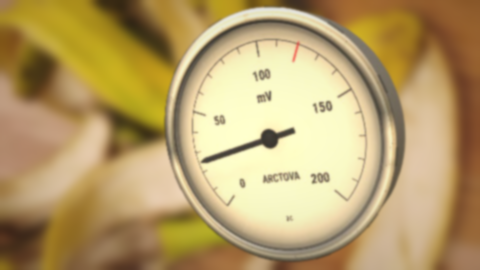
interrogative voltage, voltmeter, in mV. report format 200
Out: 25
